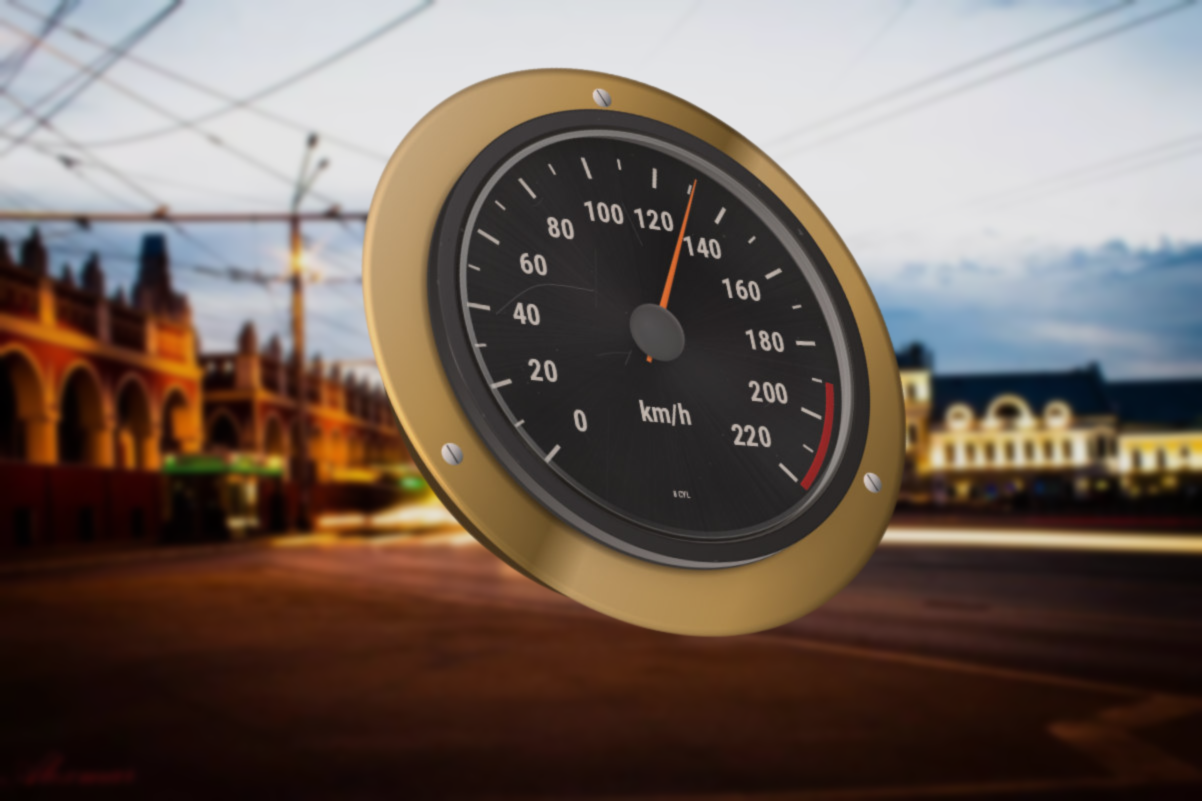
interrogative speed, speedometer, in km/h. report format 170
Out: 130
